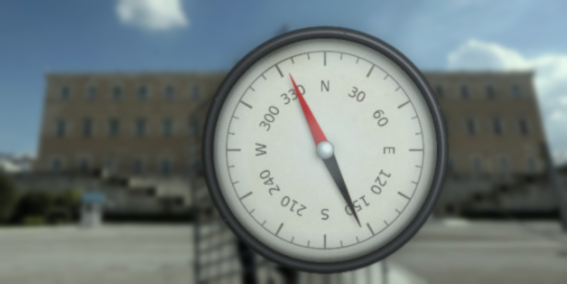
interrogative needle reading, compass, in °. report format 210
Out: 335
